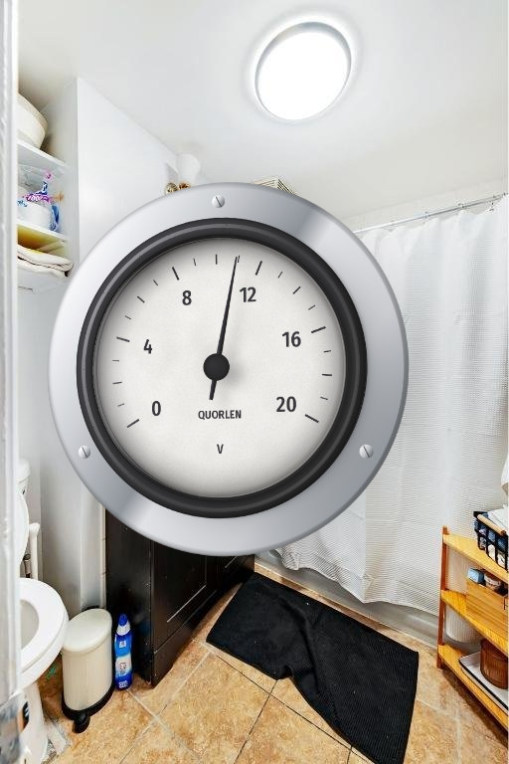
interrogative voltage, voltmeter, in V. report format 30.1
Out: 11
